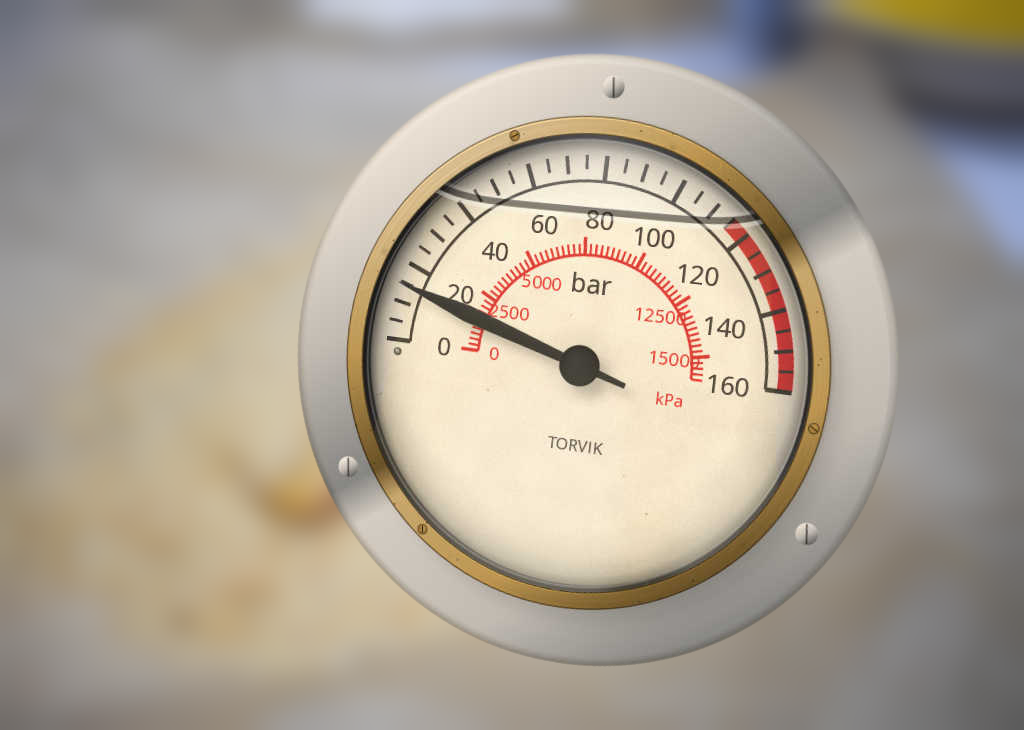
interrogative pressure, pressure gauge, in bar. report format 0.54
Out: 15
